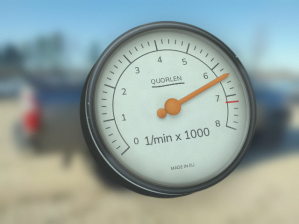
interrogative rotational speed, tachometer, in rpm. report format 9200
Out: 6400
